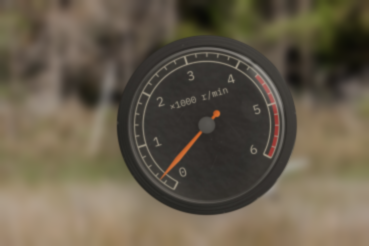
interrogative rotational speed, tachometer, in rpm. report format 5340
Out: 300
